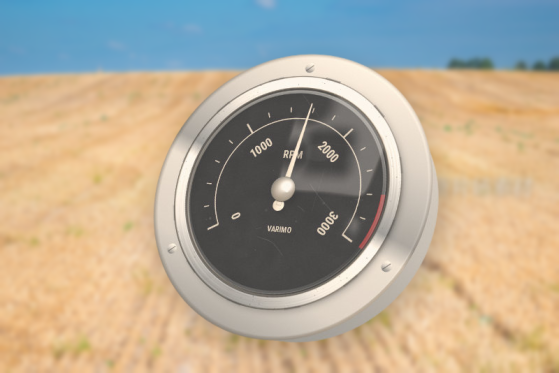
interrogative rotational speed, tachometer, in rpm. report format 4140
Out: 1600
